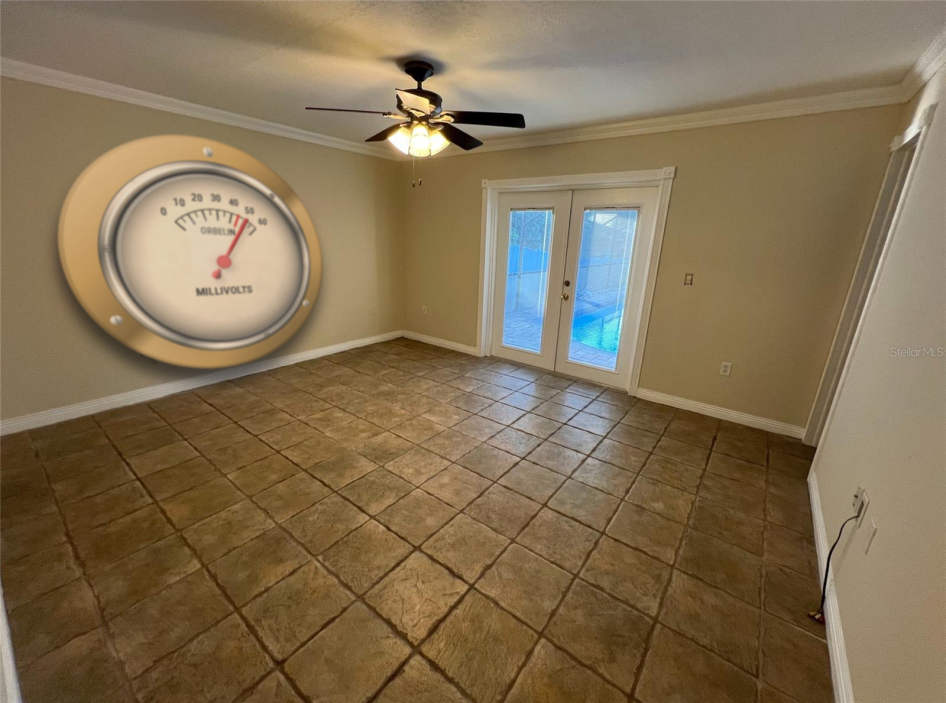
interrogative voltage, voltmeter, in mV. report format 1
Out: 50
